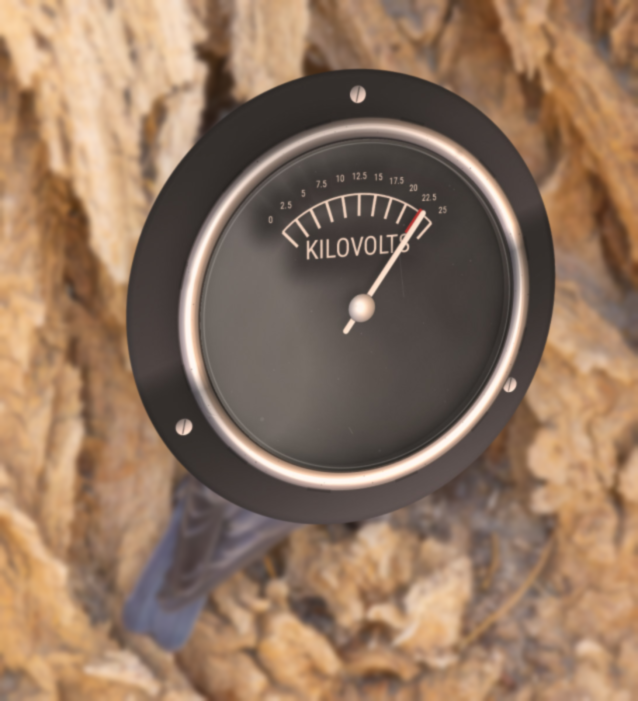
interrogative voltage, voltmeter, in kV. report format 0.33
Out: 22.5
